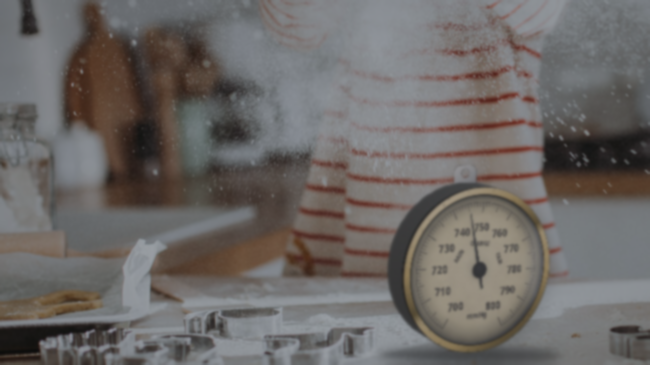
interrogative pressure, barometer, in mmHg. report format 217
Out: 745
